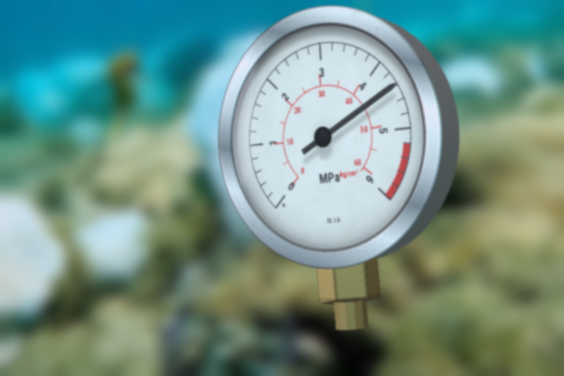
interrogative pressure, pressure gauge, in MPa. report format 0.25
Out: 4.4
